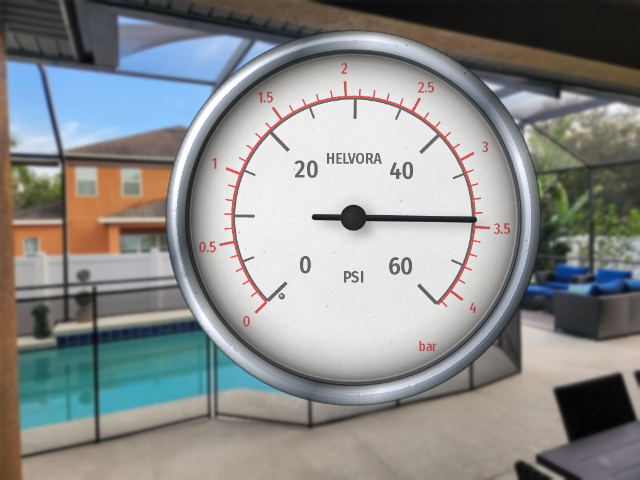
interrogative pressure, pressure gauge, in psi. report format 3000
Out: 50
